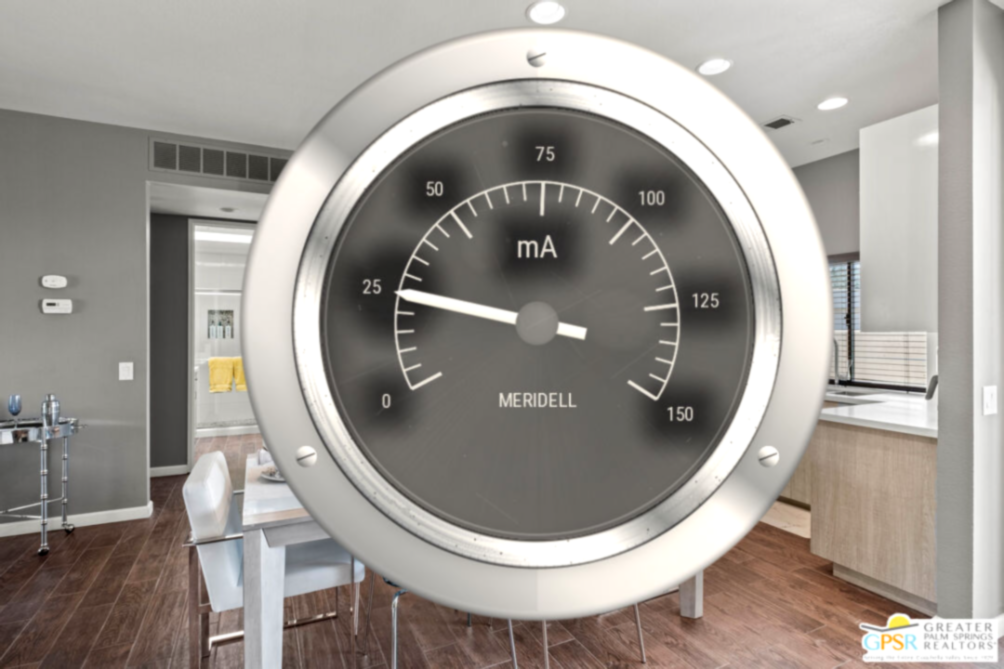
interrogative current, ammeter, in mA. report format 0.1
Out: 25
